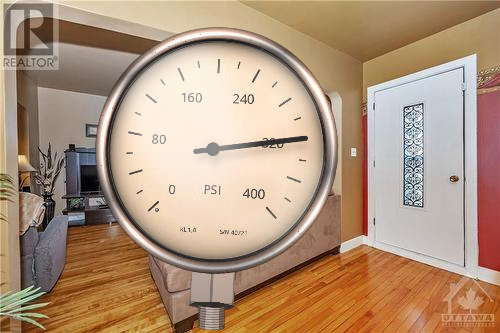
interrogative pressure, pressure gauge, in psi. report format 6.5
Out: 320
